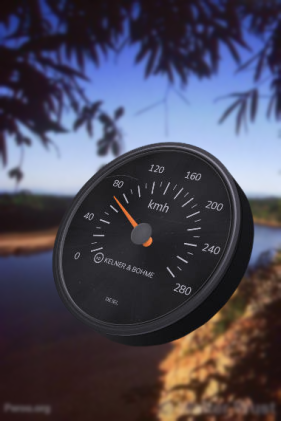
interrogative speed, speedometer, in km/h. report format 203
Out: 70
